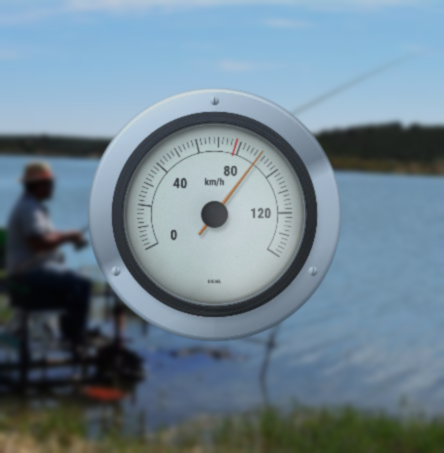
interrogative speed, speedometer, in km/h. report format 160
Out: 90
